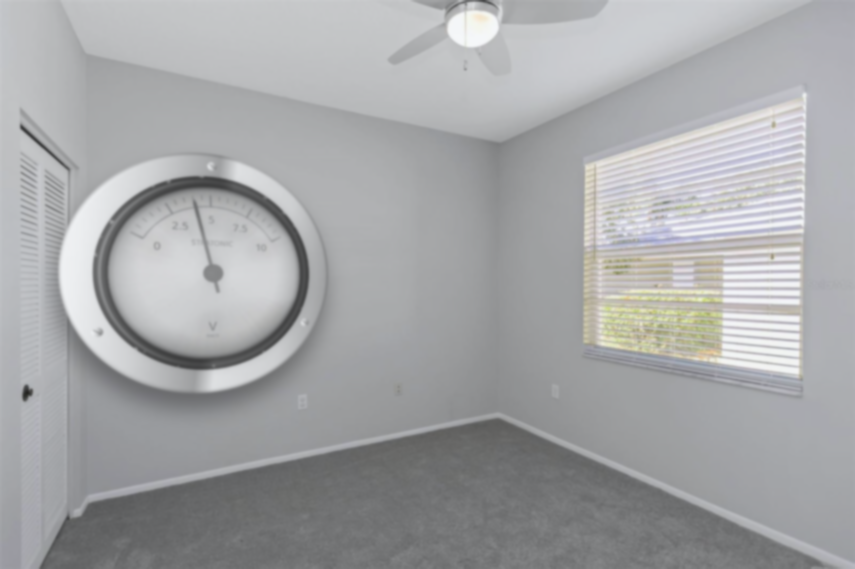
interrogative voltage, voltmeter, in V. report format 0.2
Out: 4
